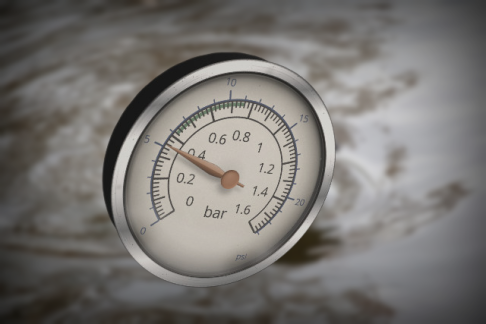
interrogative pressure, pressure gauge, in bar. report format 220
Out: 0.36
